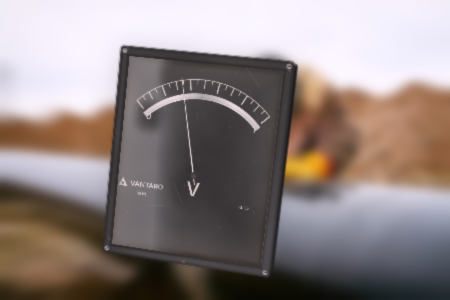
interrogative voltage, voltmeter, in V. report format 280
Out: 0.35
